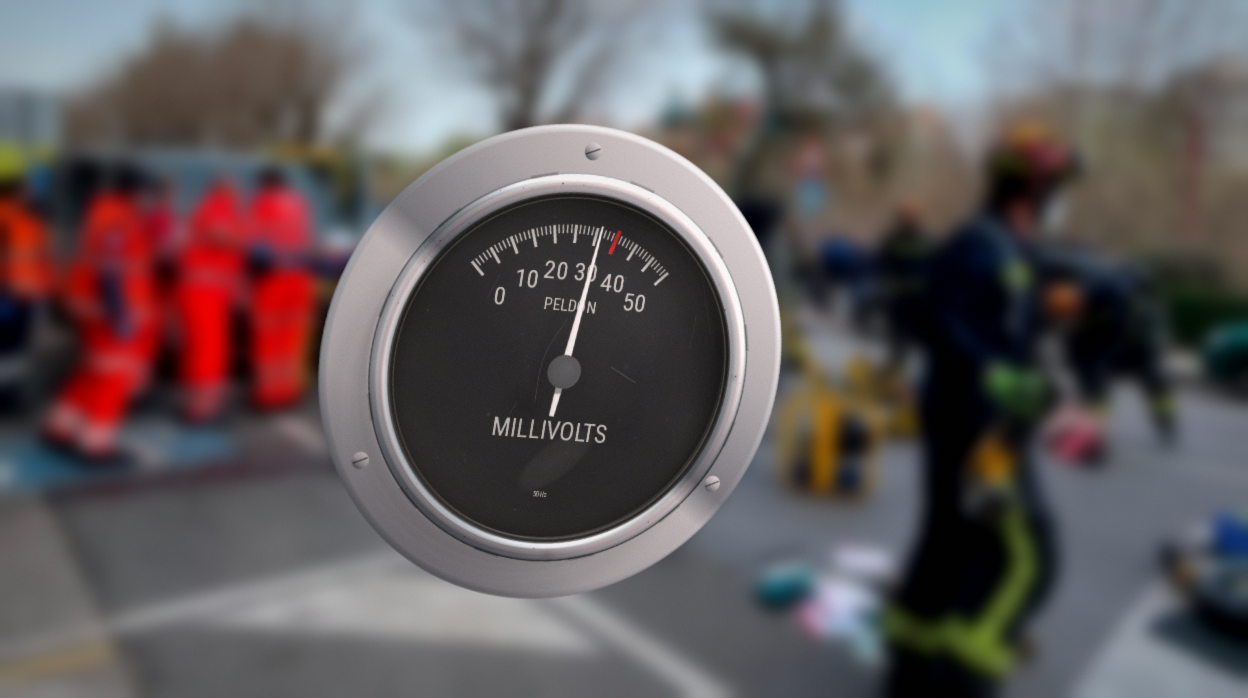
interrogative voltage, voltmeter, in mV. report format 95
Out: 30
